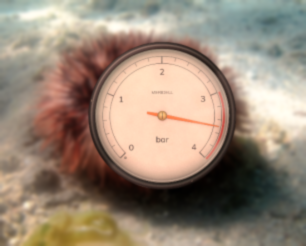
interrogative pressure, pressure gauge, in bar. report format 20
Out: 3.5
